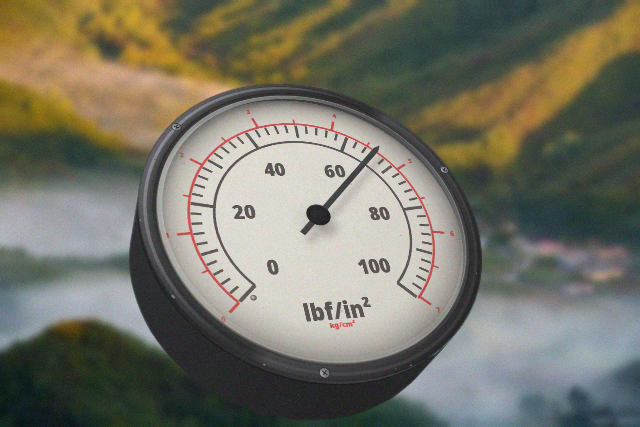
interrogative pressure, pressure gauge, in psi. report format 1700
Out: 66
